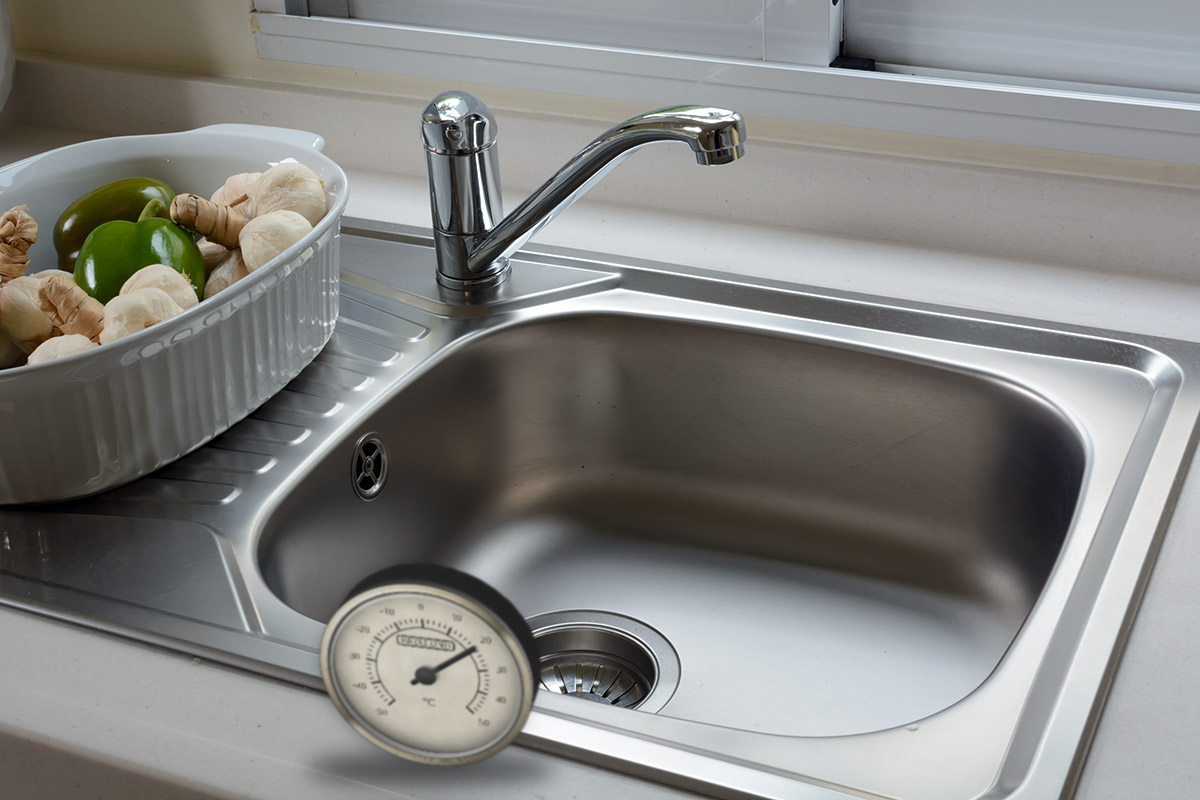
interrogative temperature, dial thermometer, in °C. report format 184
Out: 20
